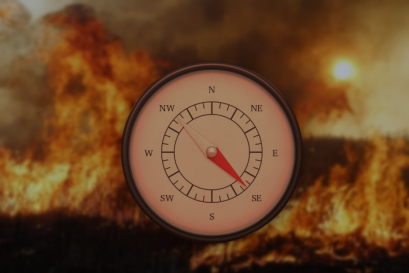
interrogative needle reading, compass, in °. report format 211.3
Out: 135
